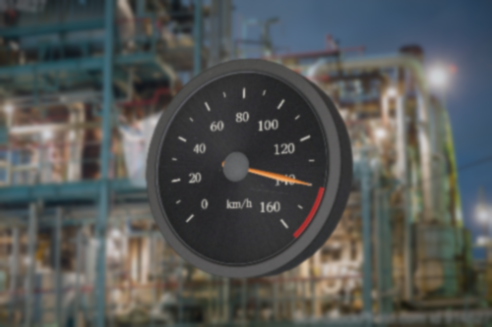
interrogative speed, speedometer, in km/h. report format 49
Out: 140
